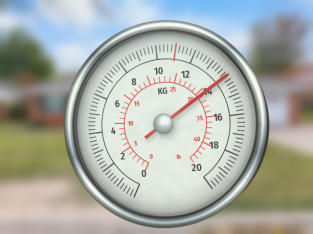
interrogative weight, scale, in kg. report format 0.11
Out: 14
